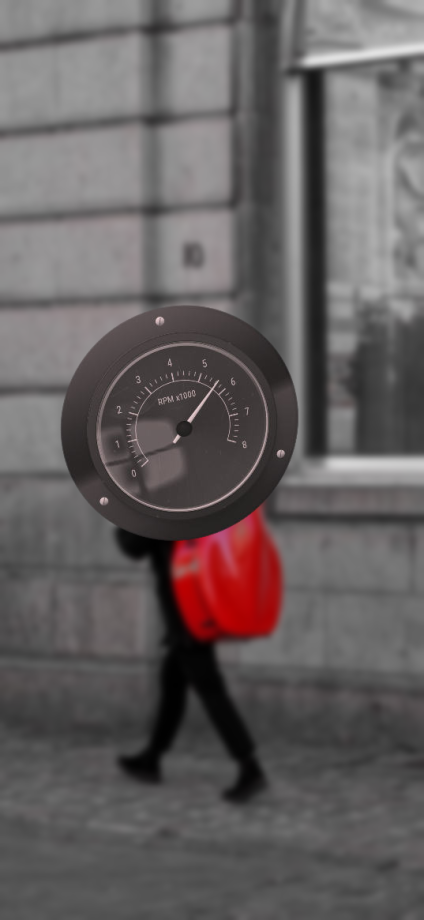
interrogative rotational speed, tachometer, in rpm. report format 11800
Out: 5600
